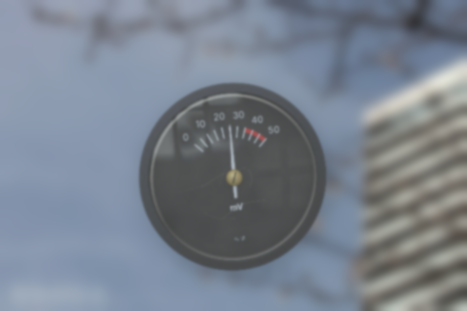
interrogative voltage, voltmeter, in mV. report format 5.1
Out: 25
